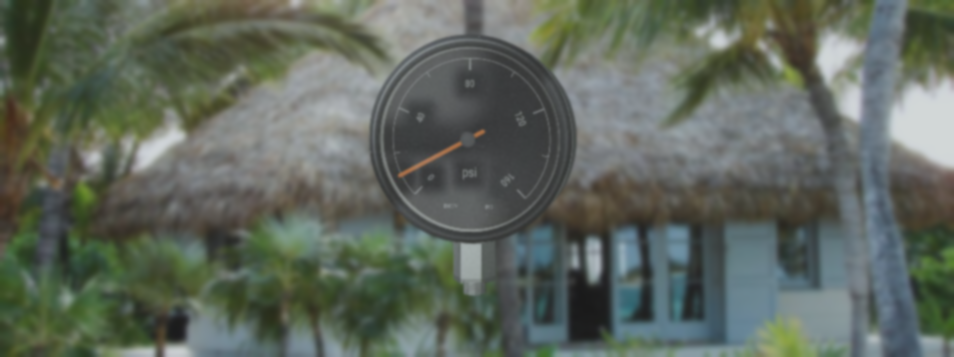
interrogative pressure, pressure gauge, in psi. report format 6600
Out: 10
